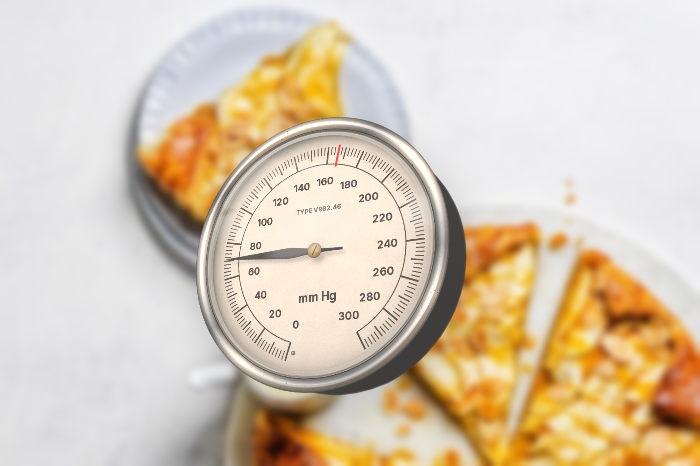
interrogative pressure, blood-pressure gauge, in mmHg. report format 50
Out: 70
